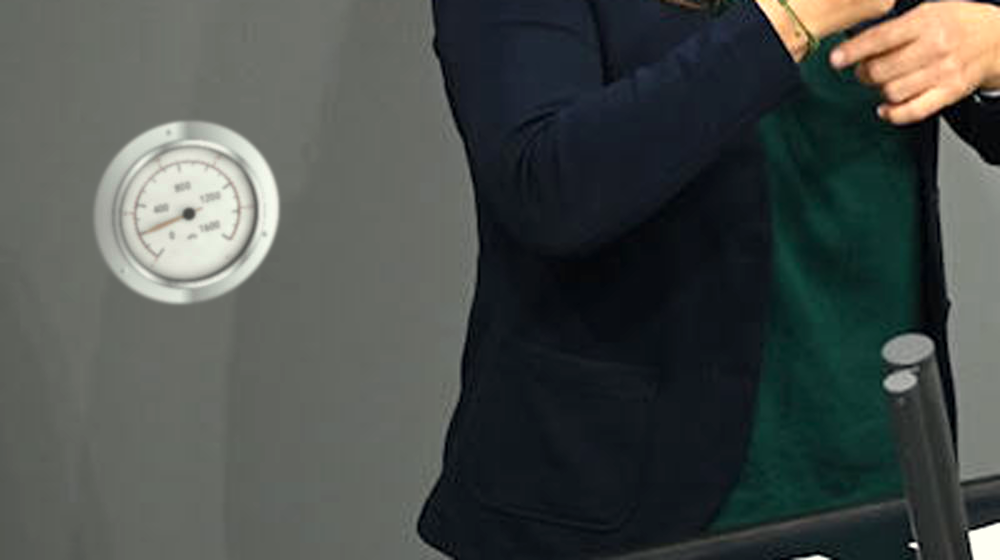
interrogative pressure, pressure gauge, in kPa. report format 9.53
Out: 200
